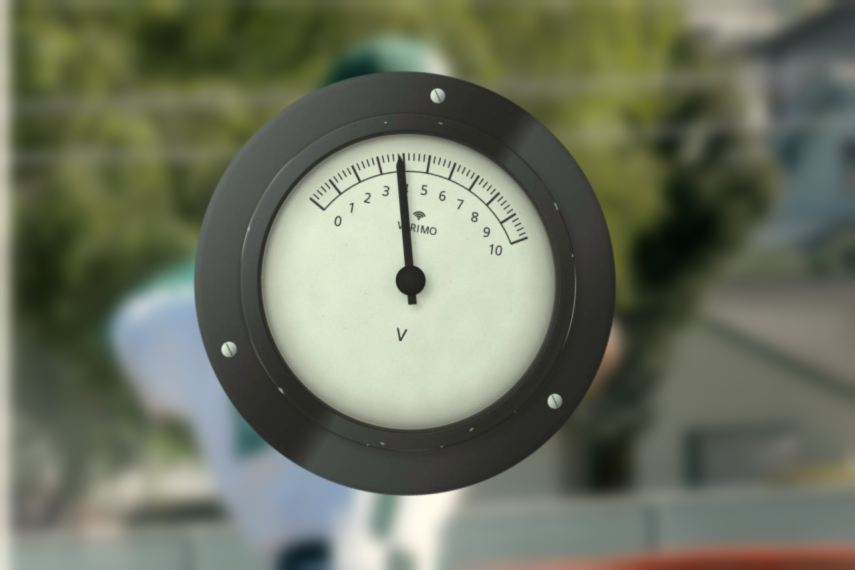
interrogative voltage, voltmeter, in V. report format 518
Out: 3.8
